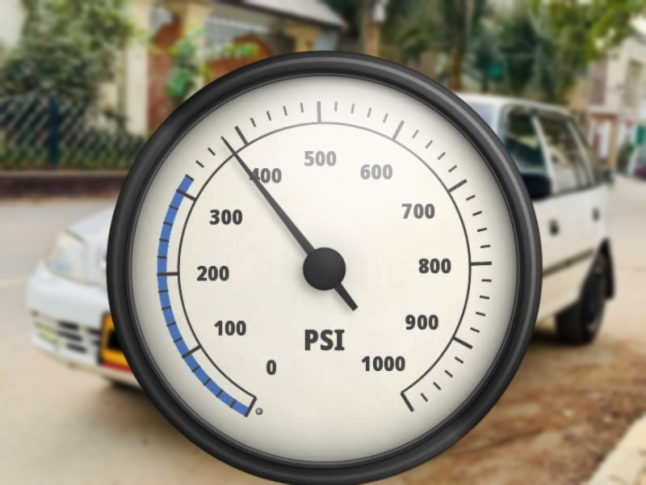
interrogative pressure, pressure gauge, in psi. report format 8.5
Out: 380
